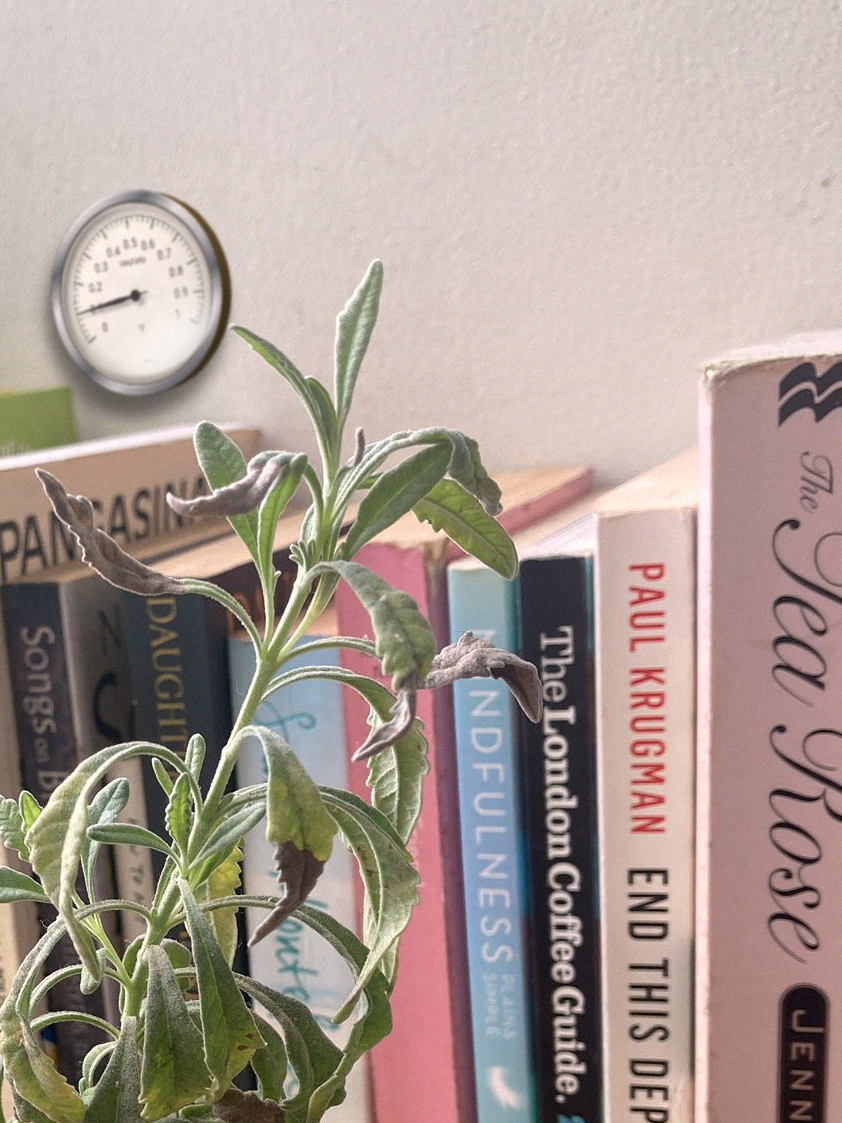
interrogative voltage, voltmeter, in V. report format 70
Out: 0.1
